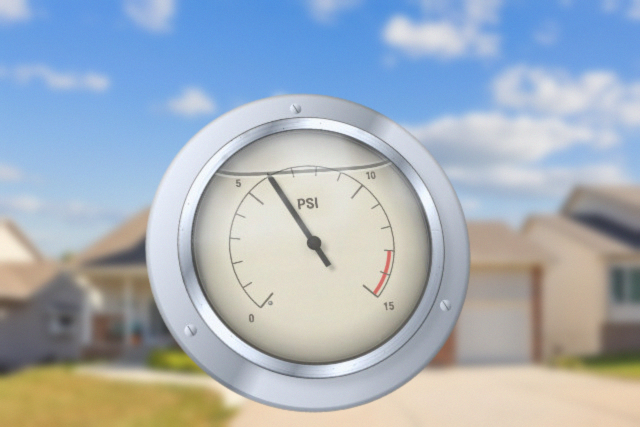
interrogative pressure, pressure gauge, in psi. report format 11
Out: 6
